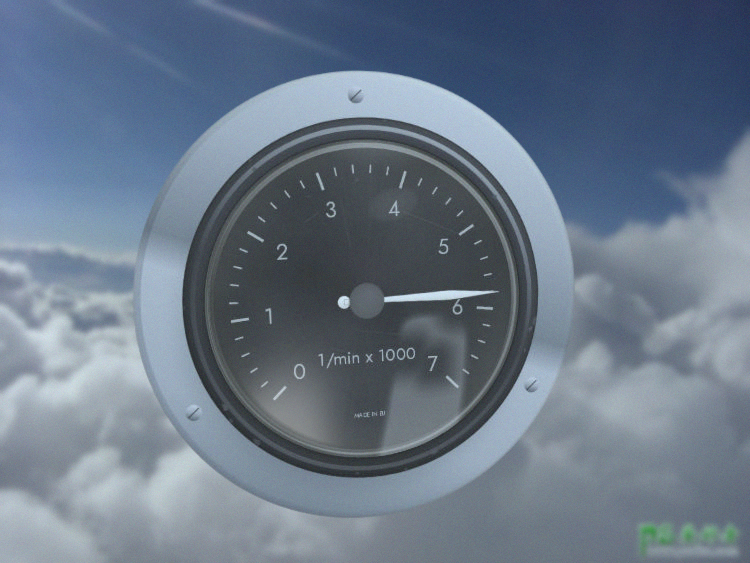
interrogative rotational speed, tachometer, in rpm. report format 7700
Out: 5800
